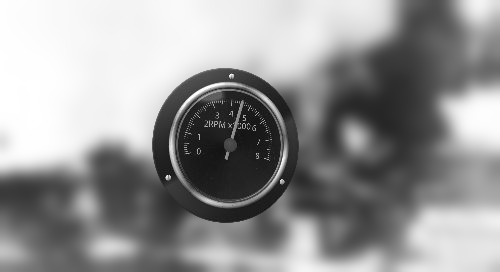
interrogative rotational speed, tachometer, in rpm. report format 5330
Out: 4500
